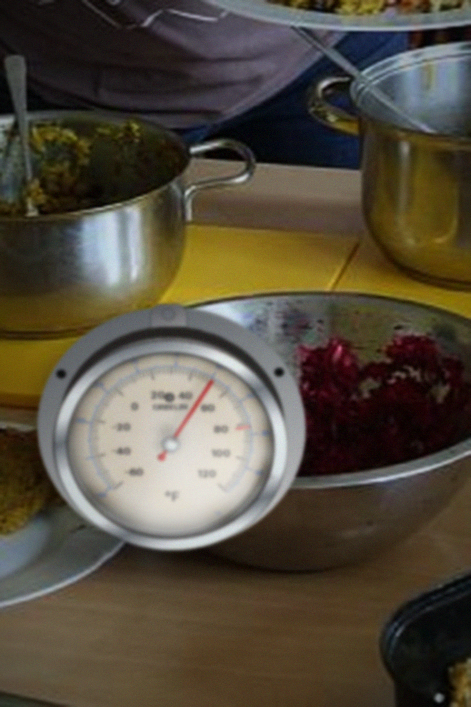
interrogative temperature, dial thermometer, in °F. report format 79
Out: 50
